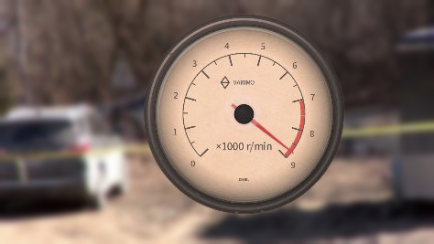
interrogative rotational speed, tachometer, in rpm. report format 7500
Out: 8750
